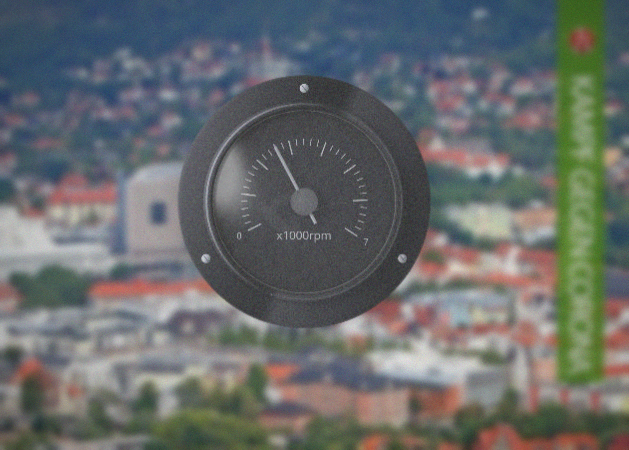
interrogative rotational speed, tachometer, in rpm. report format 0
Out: 2600
